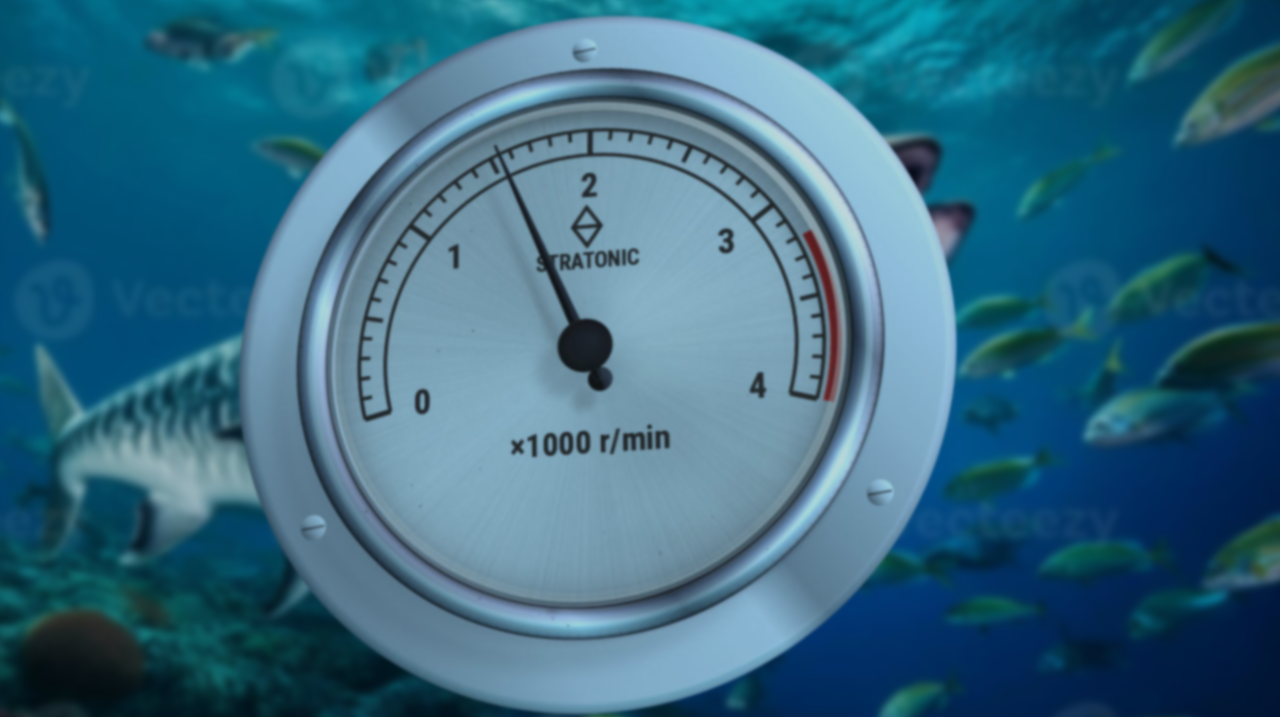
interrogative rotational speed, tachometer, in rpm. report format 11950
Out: 1550
